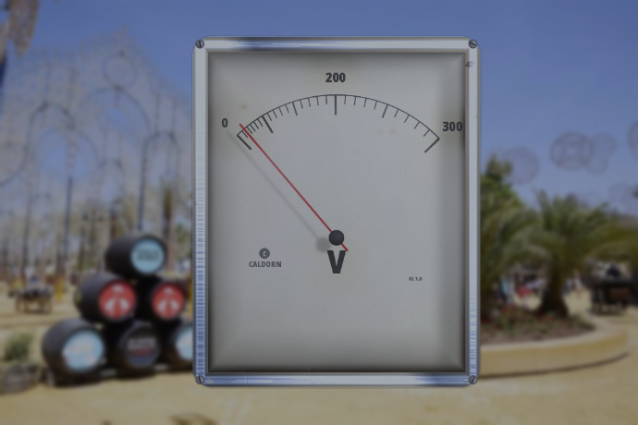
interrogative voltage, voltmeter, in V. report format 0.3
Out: 50
